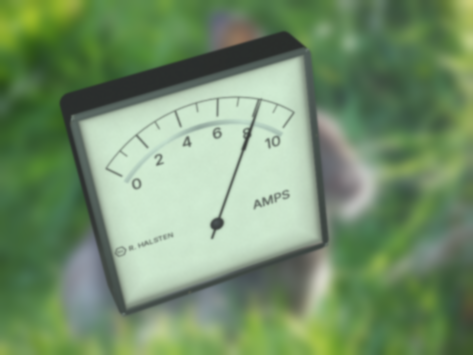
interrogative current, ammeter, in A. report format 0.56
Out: 8
